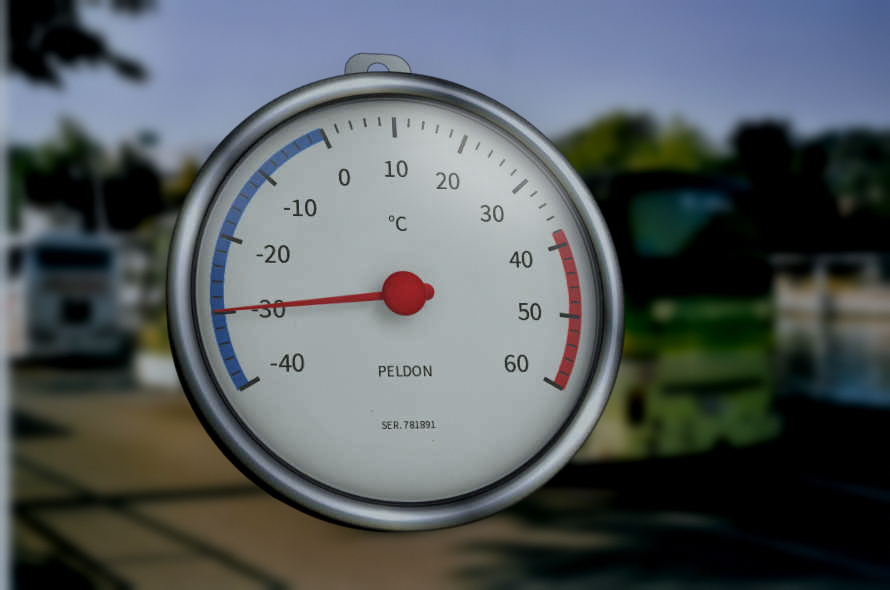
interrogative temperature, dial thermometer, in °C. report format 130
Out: -30
